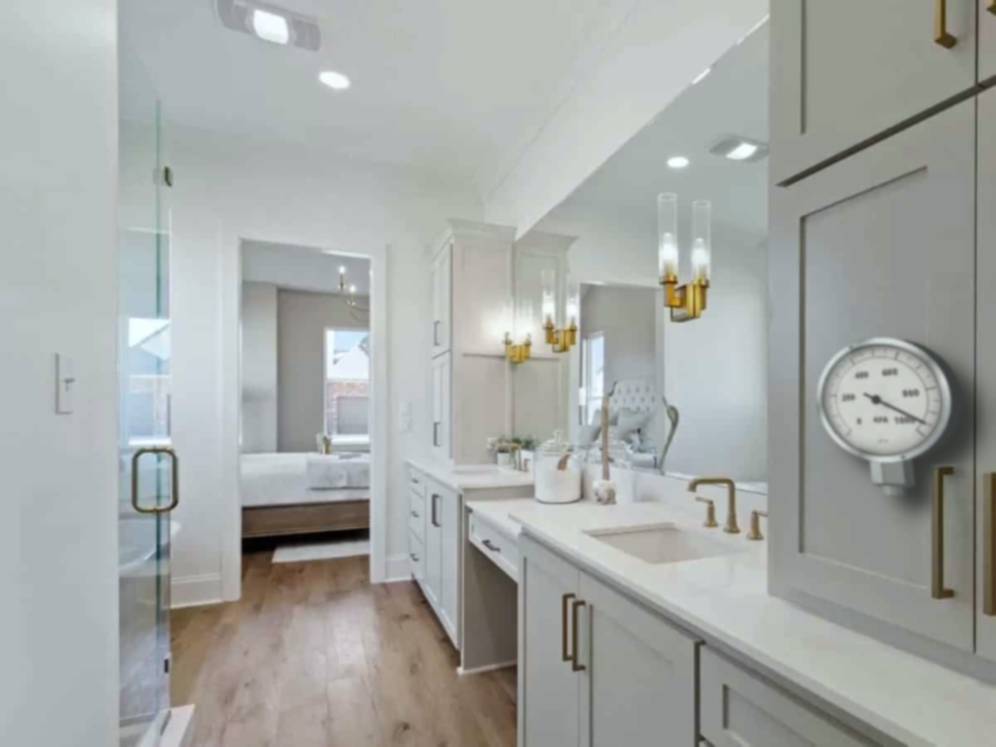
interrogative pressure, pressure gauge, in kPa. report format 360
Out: 950
